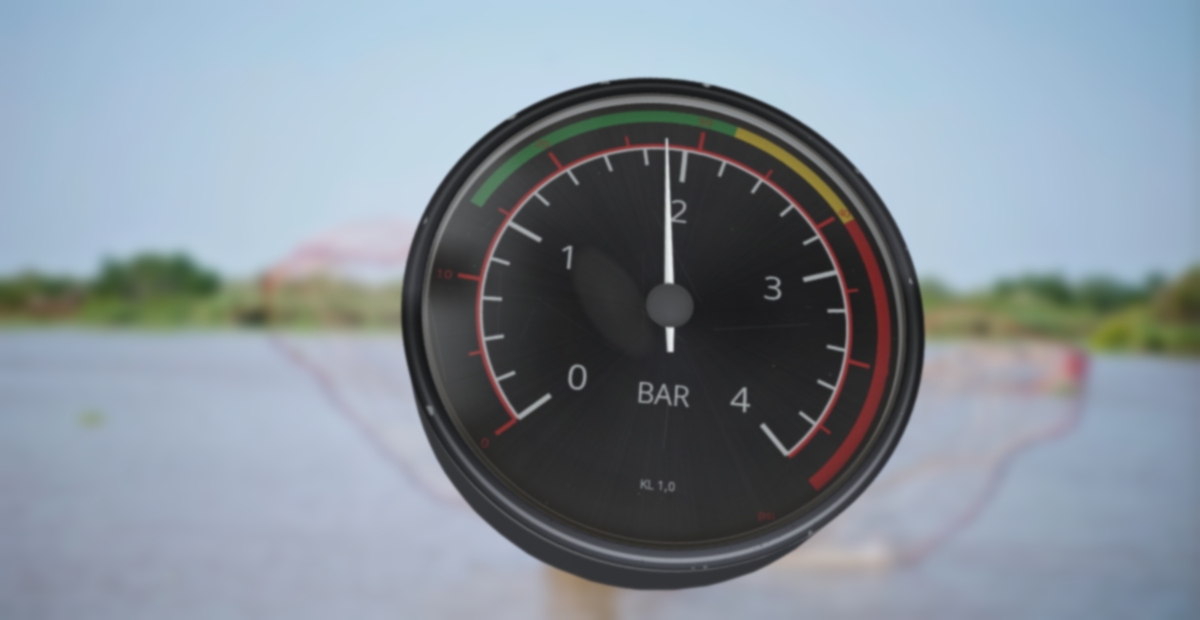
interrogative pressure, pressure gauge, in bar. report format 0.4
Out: 1.9
